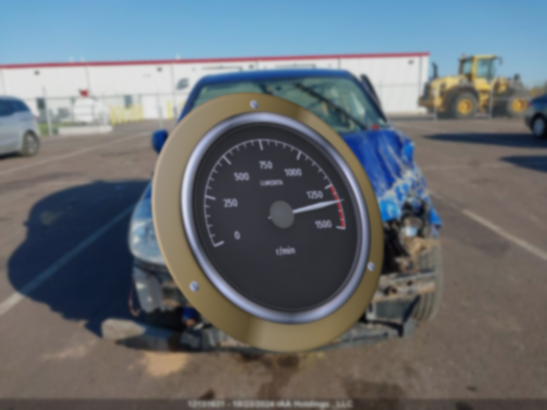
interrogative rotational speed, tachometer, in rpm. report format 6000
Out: 1350
